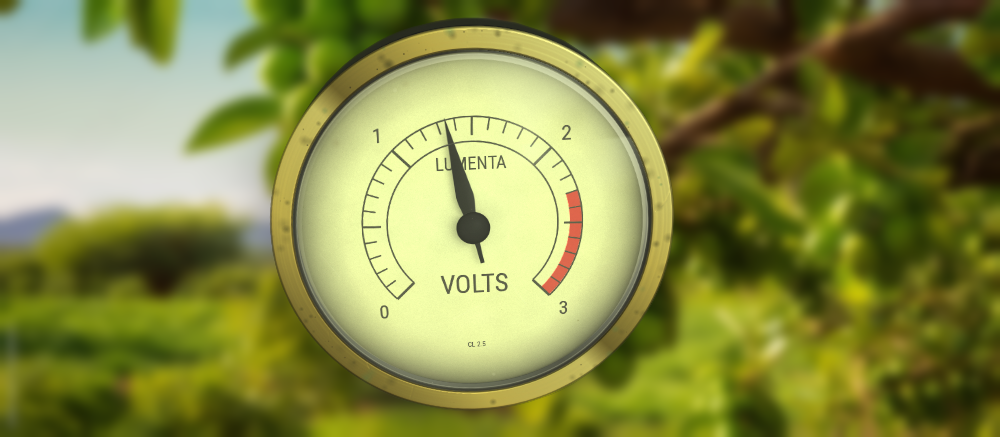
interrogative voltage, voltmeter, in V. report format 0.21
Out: 1.35
